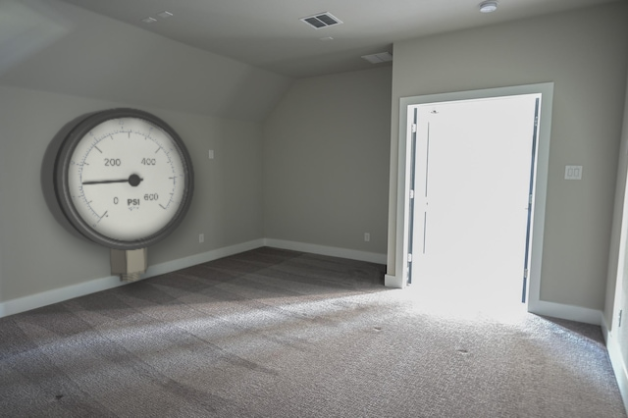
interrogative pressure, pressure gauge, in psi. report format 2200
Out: 100
